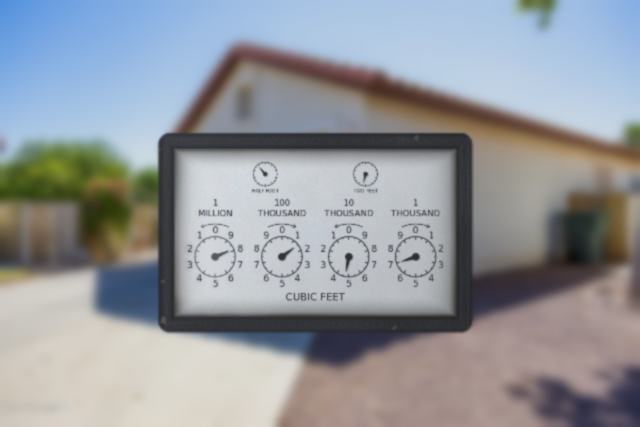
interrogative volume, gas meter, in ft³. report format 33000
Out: 814700
